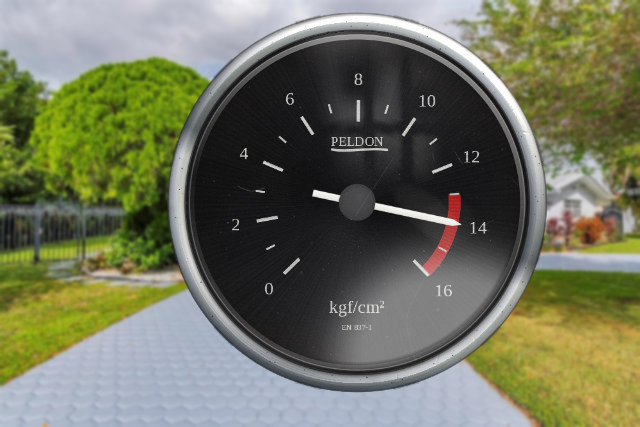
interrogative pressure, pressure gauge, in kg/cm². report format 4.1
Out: 14
